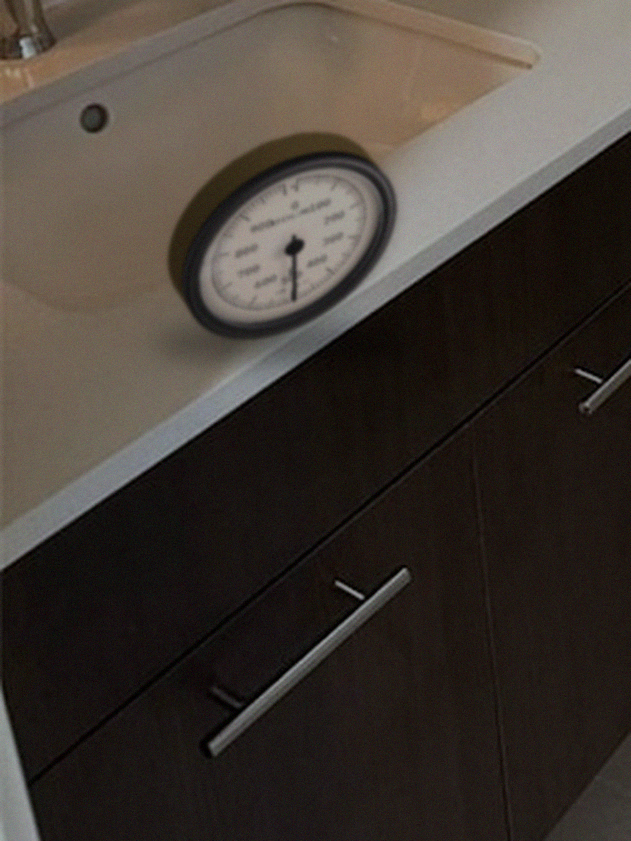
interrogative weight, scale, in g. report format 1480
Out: 500
